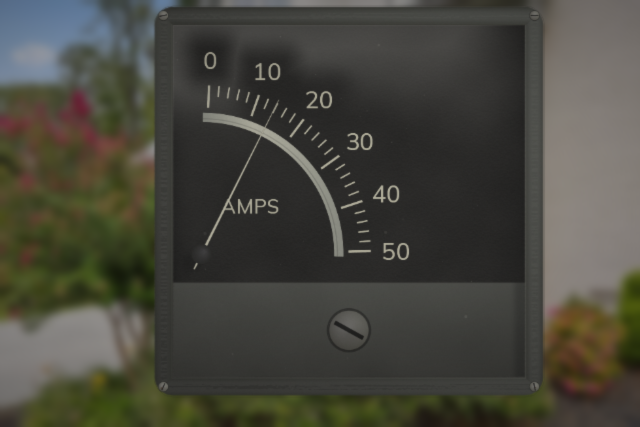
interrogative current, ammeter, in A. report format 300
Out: 14
